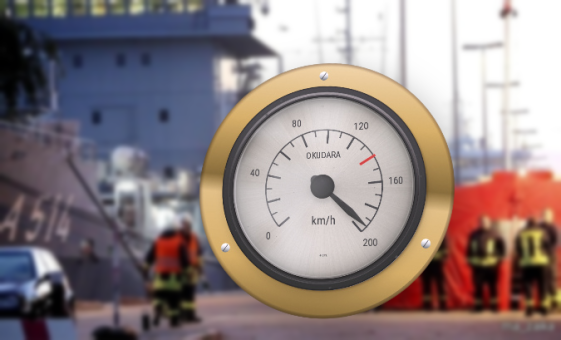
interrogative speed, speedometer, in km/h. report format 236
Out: 195
